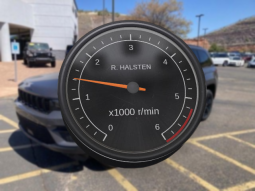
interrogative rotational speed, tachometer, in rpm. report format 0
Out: 1400
